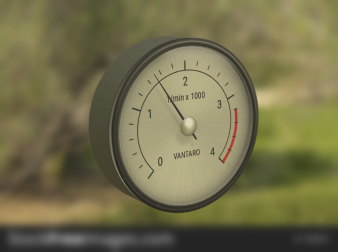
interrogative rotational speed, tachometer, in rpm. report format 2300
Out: 1500
